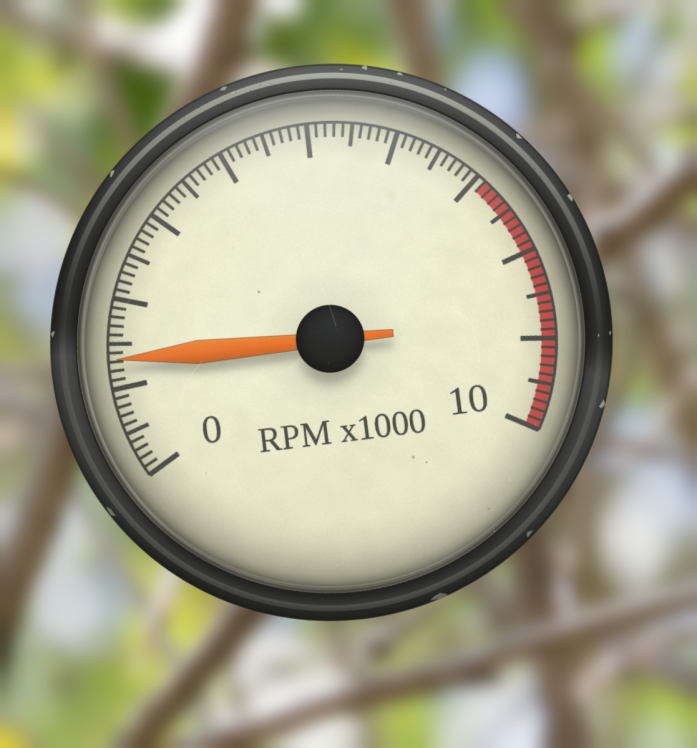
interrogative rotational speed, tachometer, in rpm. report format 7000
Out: 1300
